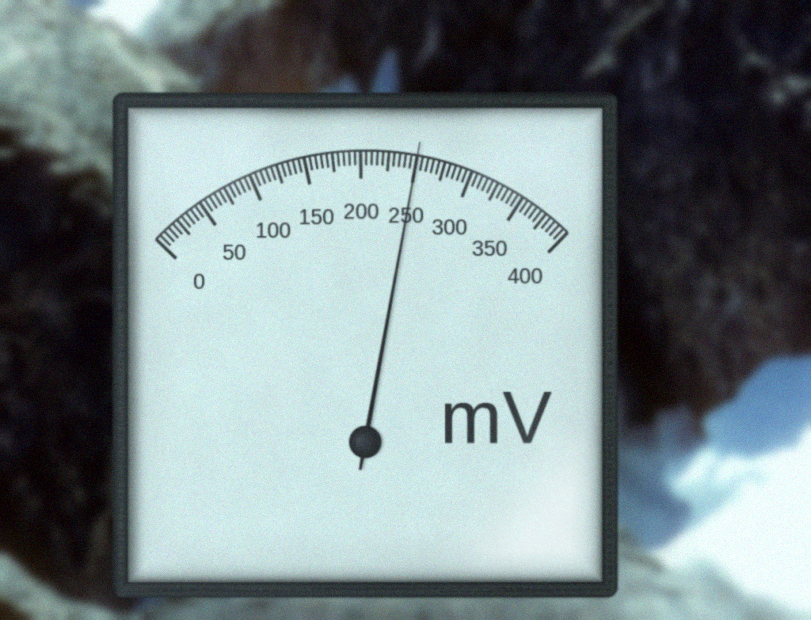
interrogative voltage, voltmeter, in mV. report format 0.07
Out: 250
